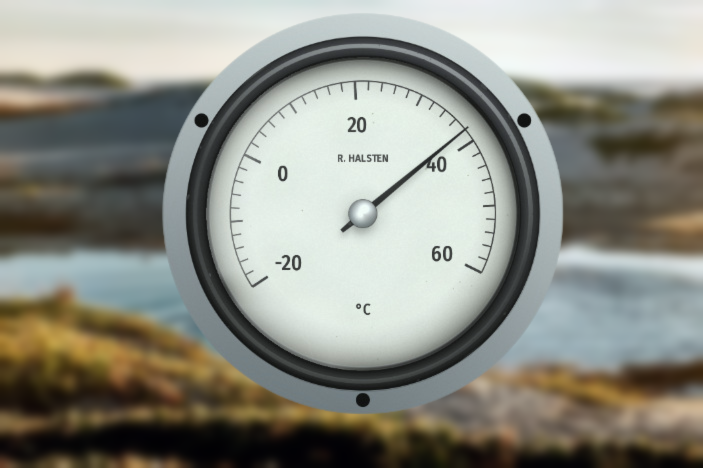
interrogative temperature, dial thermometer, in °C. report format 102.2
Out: 38
